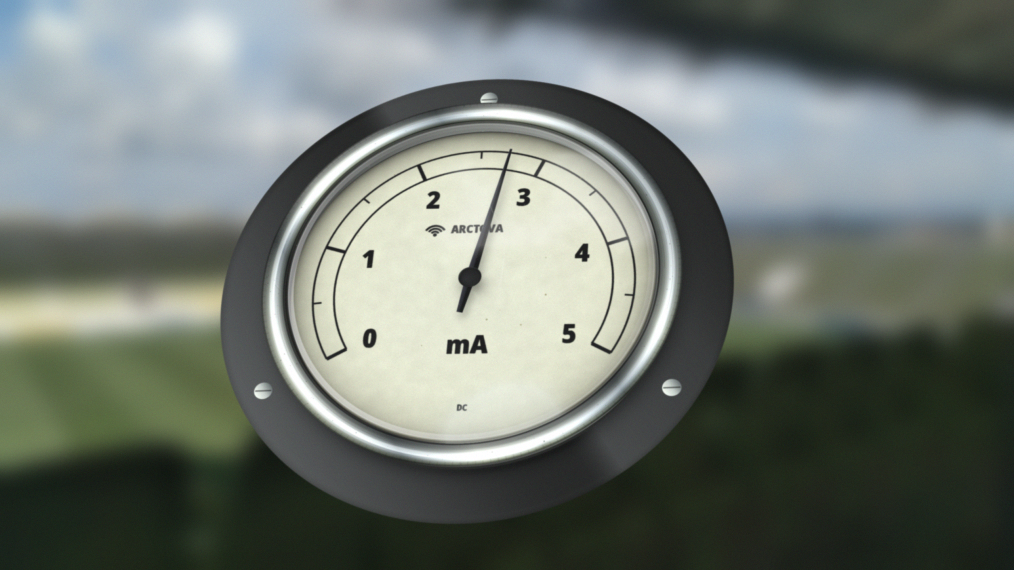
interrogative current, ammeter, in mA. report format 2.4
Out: 2.75
